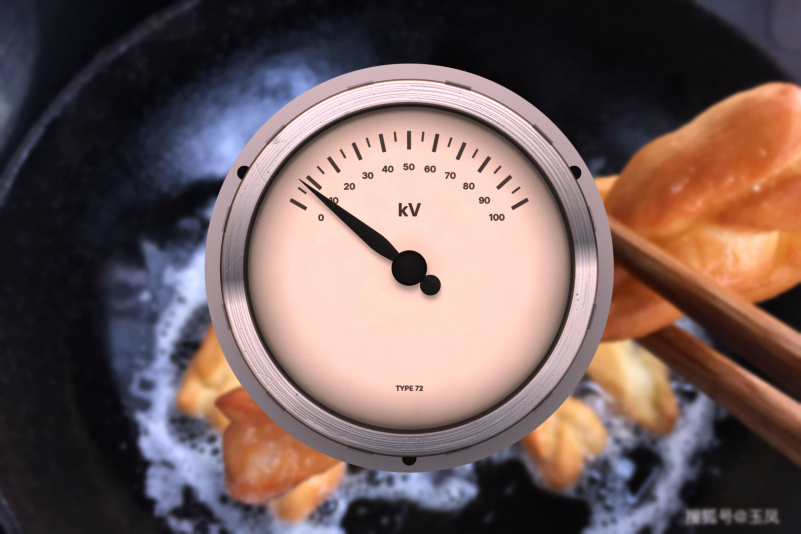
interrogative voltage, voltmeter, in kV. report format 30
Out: 7.5
